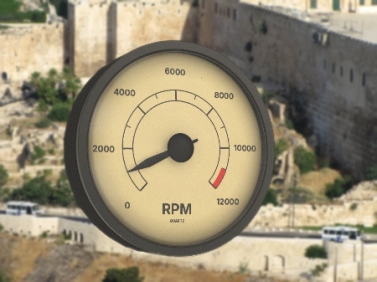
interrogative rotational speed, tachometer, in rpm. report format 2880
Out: 1000
